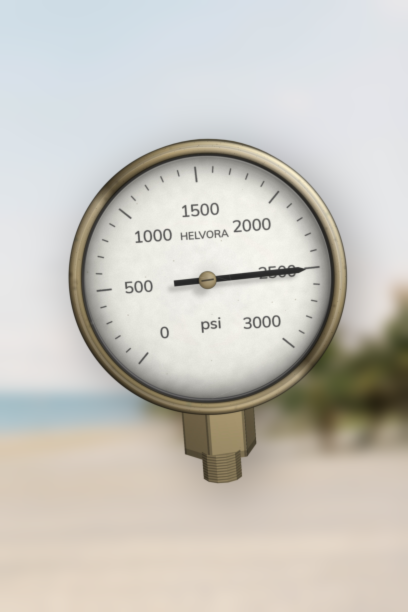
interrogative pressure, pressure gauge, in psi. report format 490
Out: 2500
